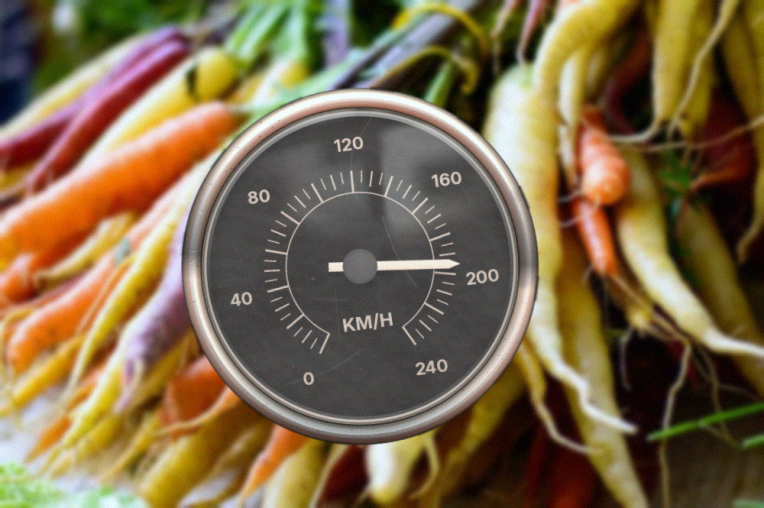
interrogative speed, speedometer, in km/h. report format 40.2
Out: 195
